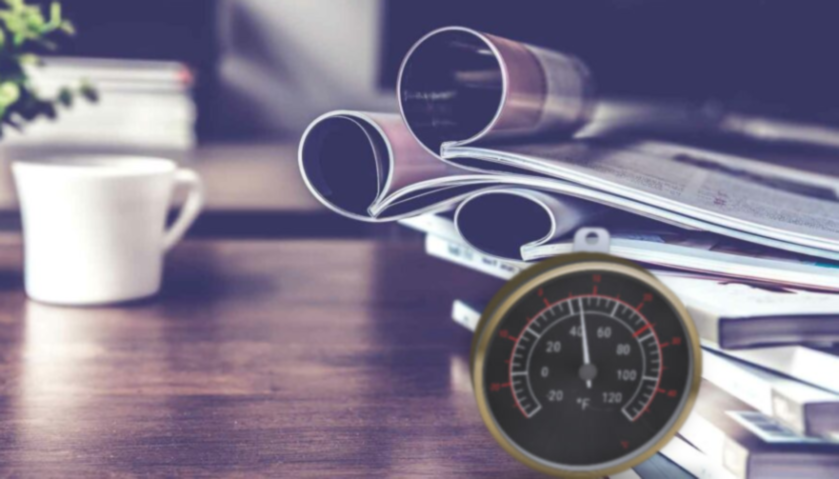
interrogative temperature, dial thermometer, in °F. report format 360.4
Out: 44
